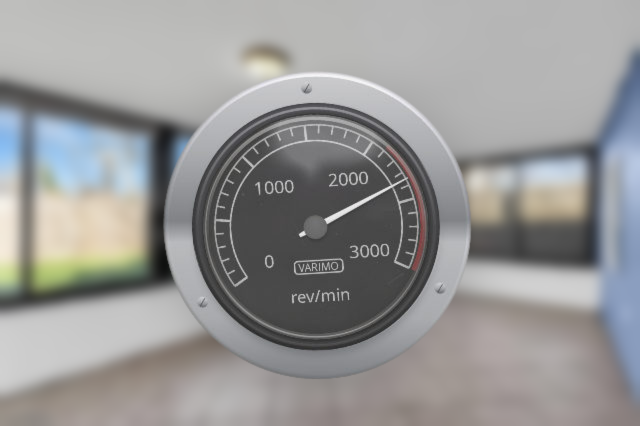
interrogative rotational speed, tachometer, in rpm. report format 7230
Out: 2350
